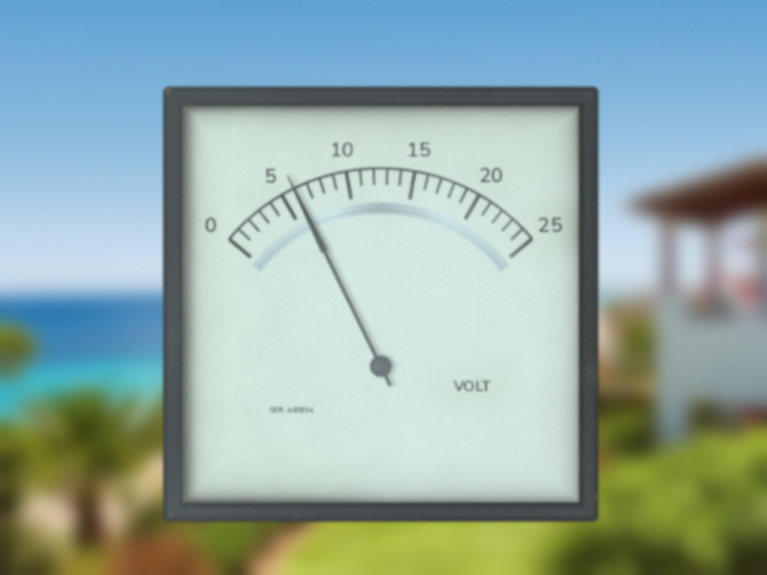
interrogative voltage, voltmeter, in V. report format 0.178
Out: 6
